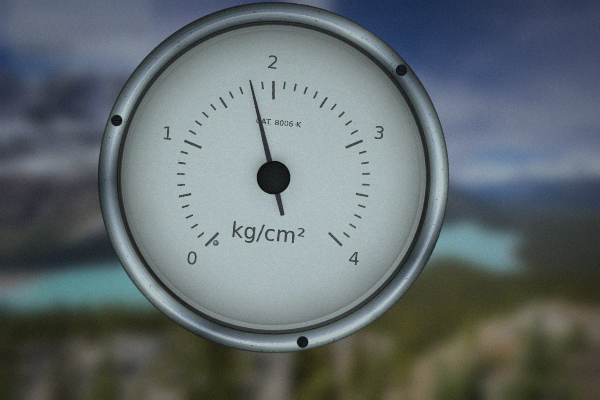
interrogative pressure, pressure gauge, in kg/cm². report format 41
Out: 1.8
